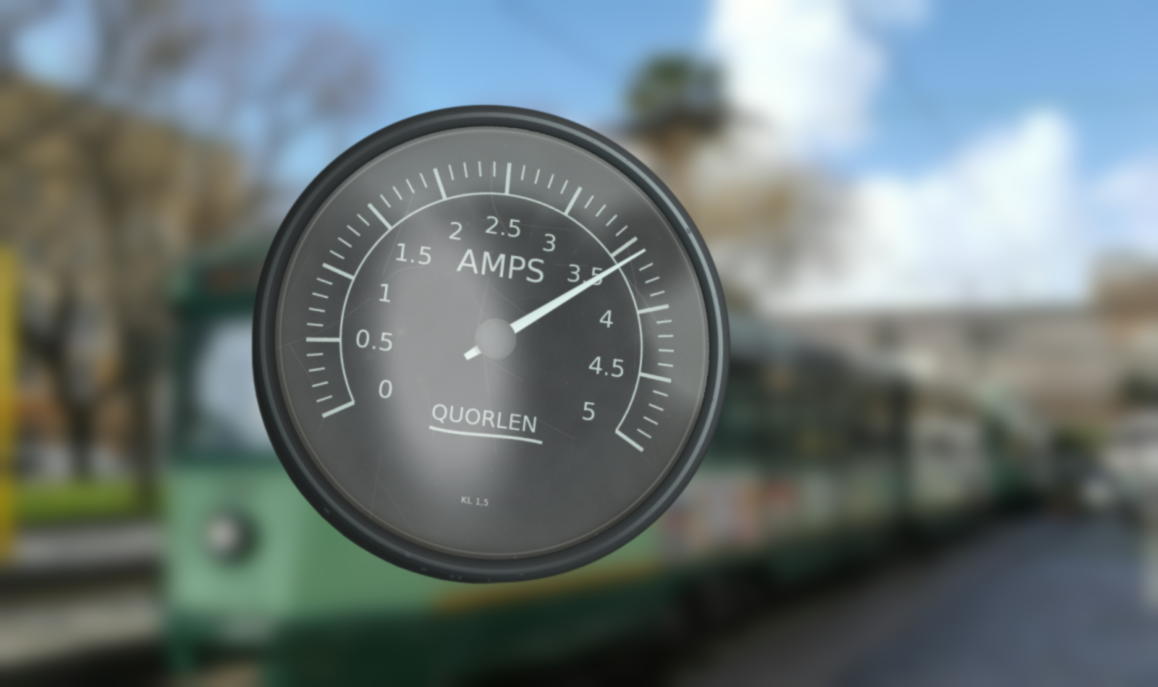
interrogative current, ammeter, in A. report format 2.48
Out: 3.6
